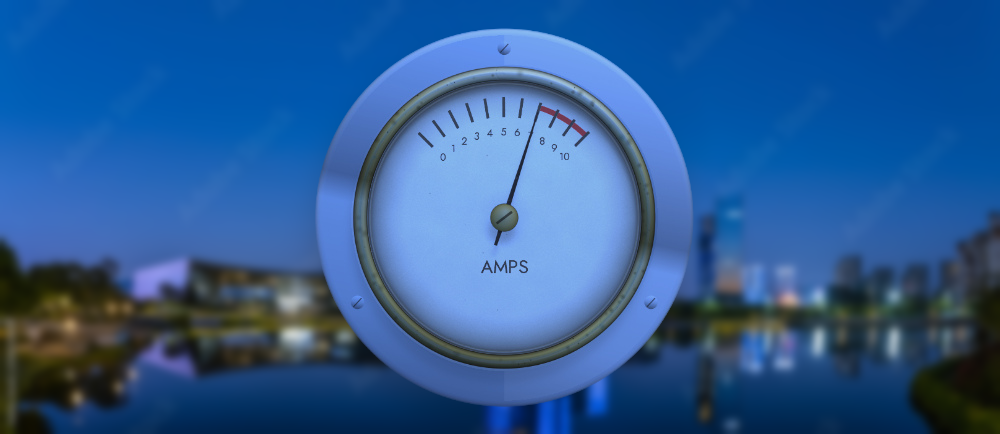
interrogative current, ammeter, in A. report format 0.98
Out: 7
